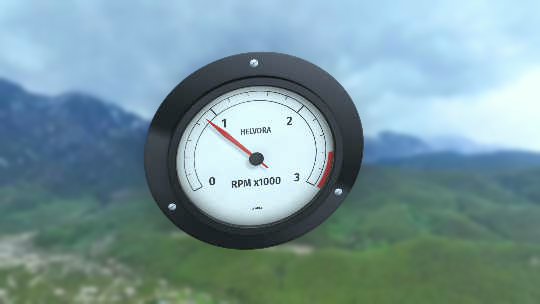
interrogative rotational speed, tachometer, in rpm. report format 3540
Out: 900
